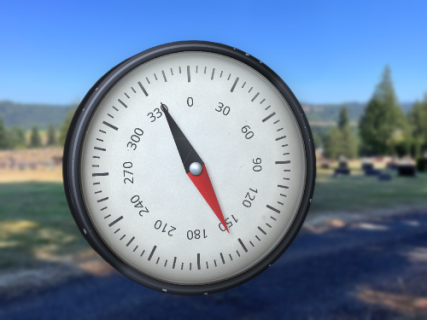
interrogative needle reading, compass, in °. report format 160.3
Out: 155
